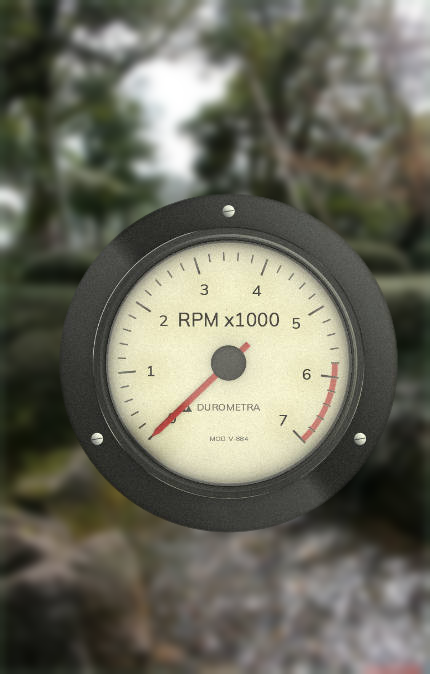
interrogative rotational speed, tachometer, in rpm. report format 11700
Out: 0
